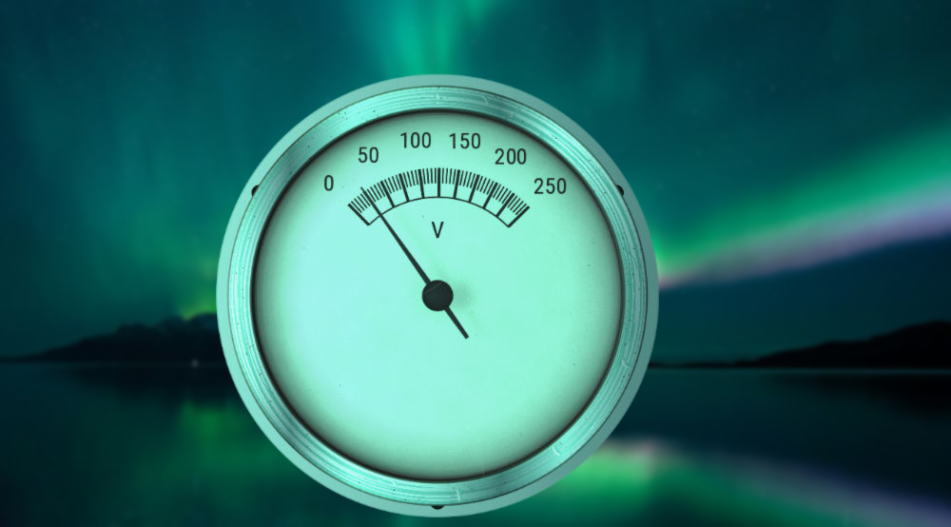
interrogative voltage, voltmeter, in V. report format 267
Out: 25
